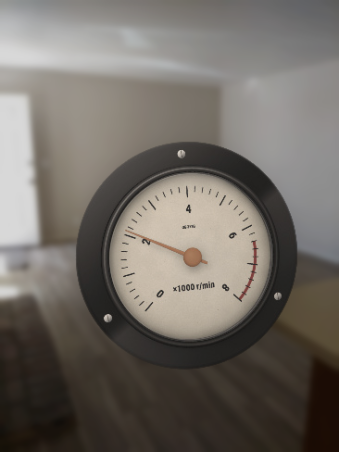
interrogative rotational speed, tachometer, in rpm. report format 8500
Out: 2100
